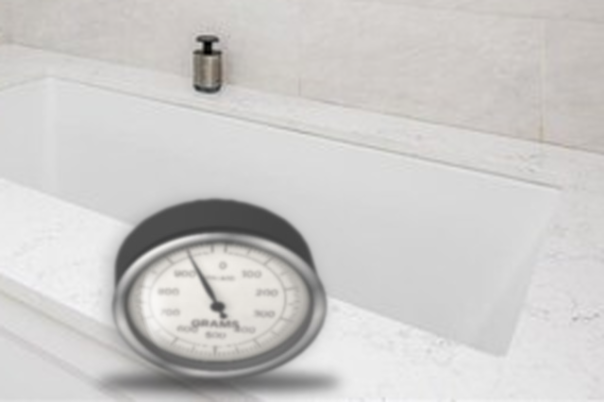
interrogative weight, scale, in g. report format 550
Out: 950
